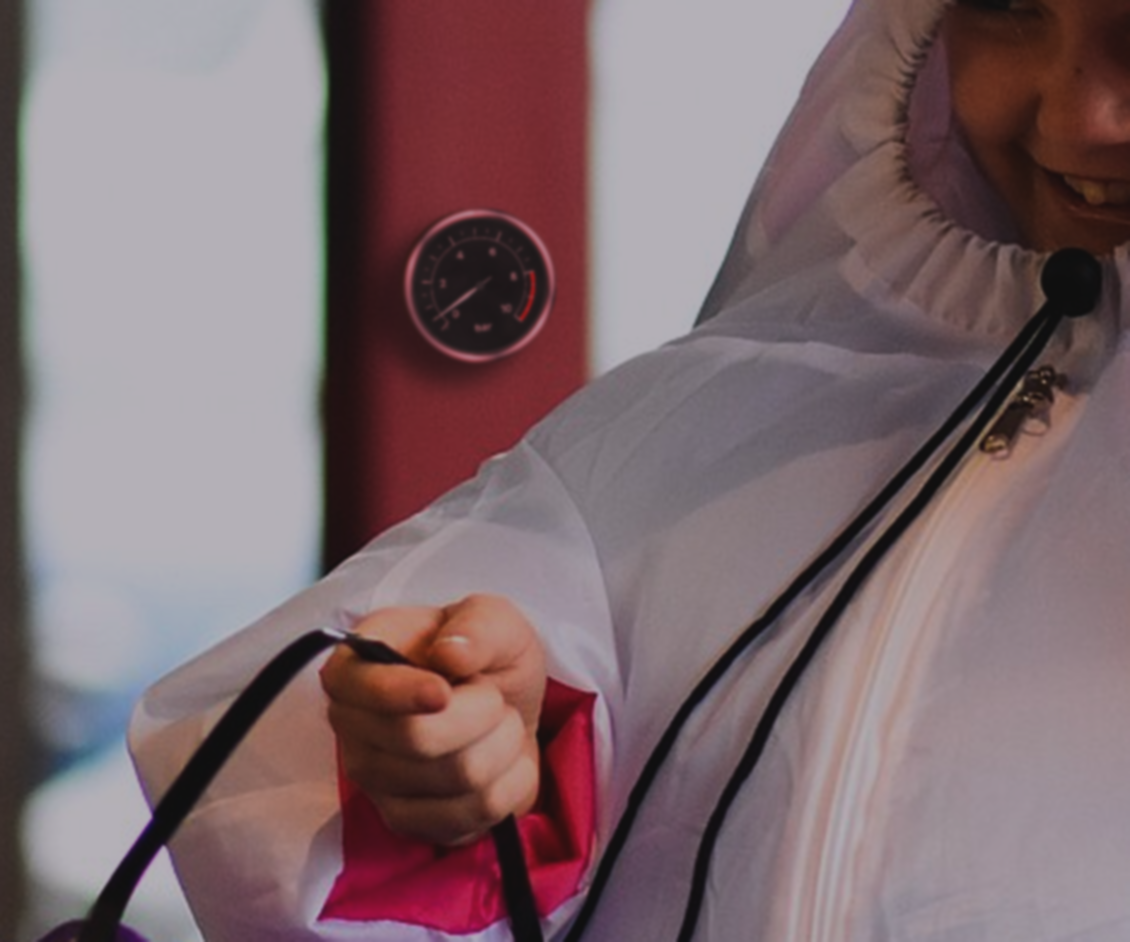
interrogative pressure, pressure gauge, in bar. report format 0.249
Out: 0.5
